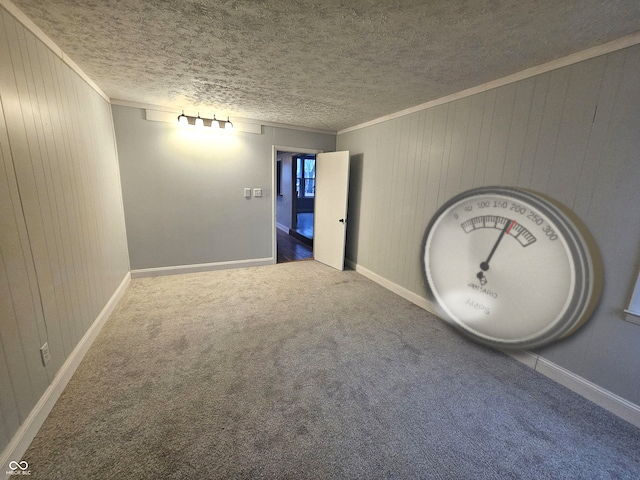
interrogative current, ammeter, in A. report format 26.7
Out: 200
